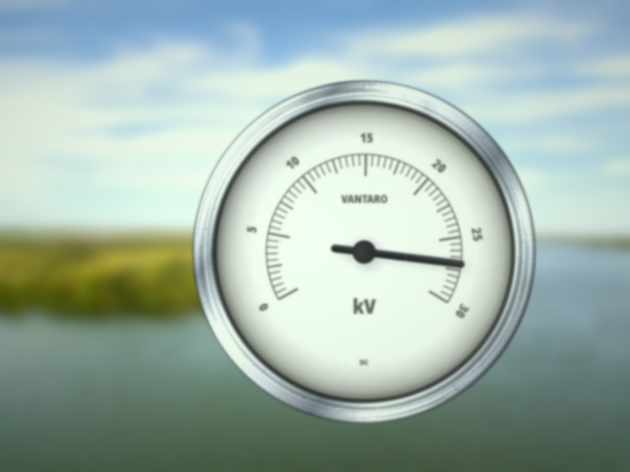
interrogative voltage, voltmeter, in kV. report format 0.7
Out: 27
